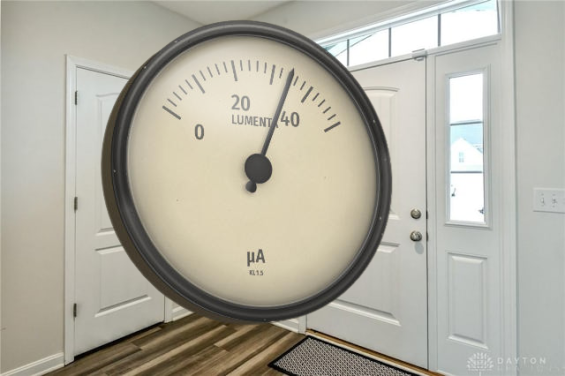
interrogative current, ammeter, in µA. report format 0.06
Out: 34
